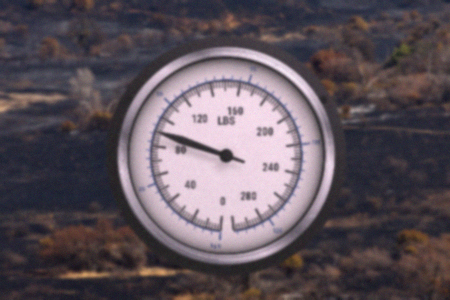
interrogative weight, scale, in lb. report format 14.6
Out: 90
